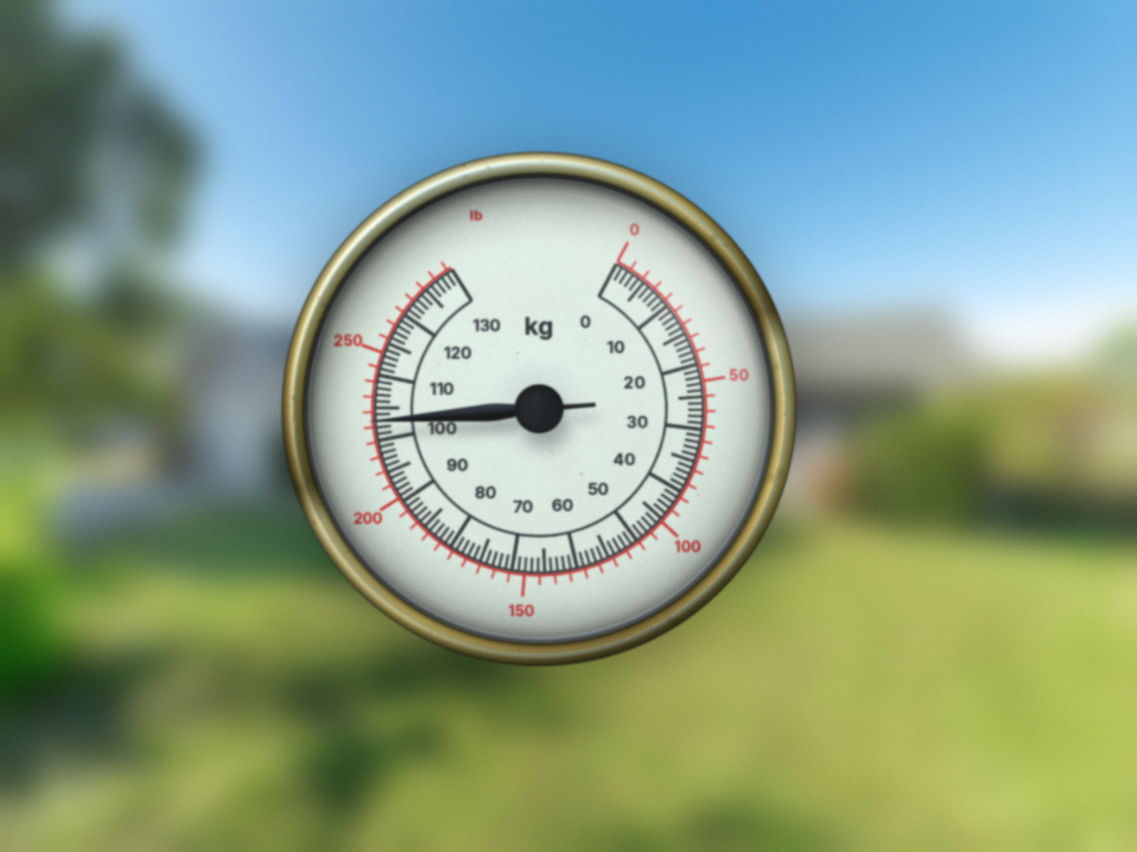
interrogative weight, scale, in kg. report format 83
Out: 103
